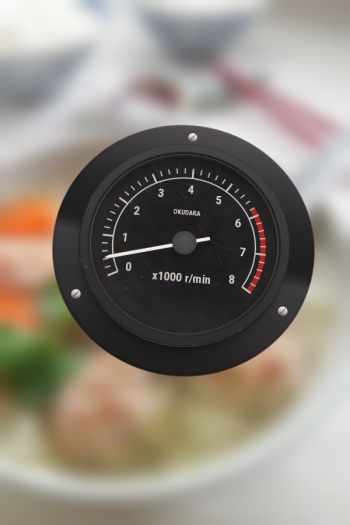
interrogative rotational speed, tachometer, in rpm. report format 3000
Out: 400
